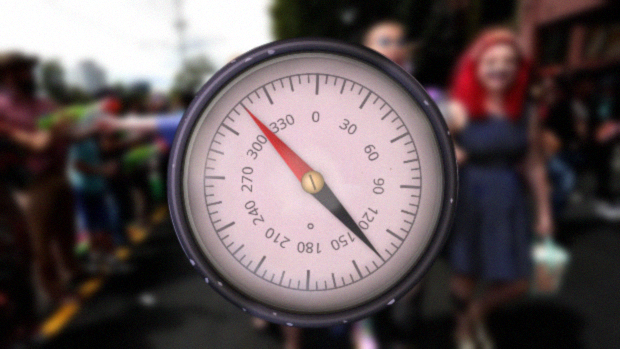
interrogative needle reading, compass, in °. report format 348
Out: 315
